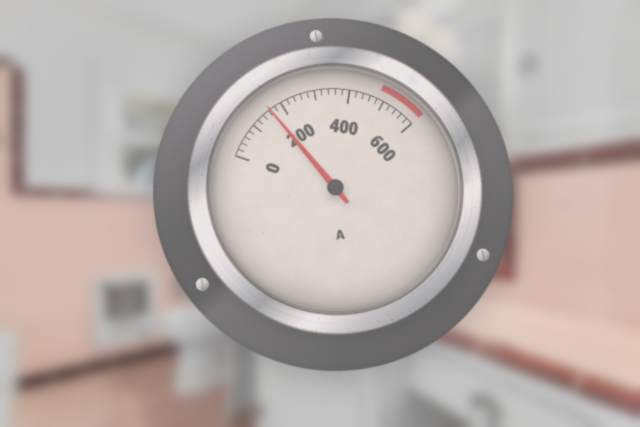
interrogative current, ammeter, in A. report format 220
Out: 160
